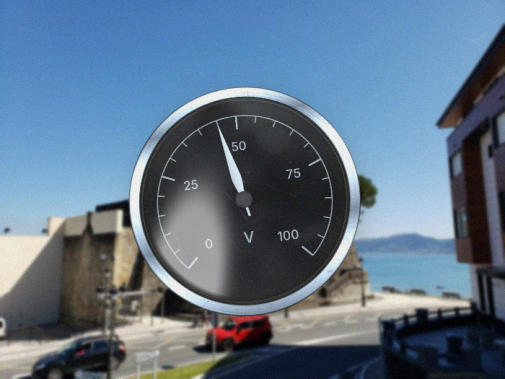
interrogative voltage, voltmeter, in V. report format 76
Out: 45
